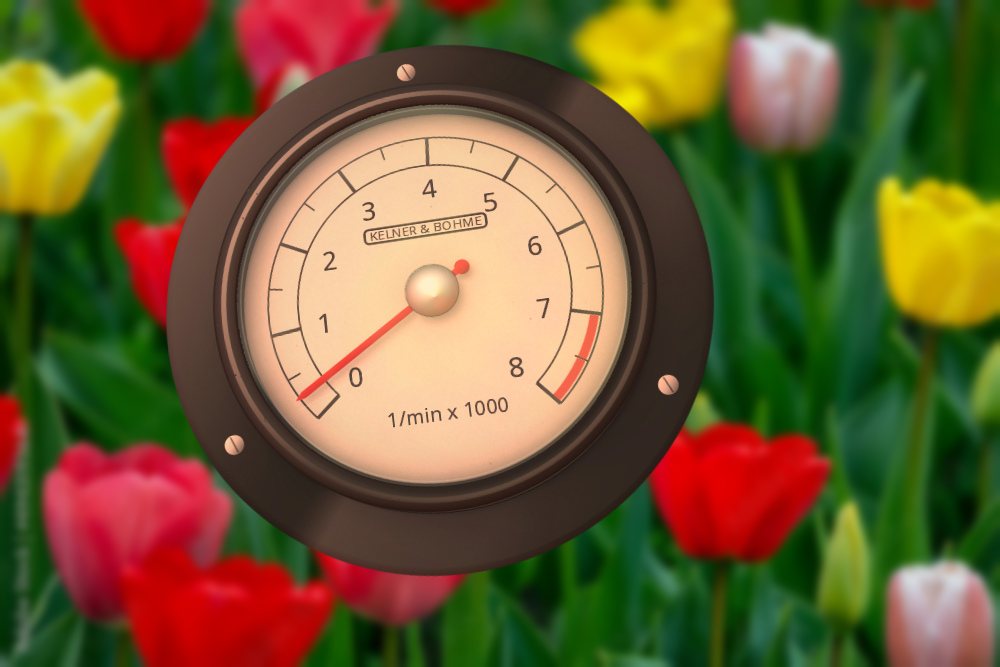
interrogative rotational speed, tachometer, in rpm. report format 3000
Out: 250
